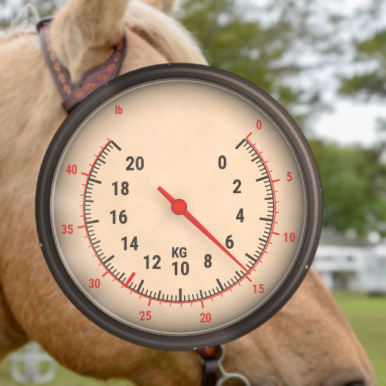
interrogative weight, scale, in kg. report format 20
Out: 6.6
